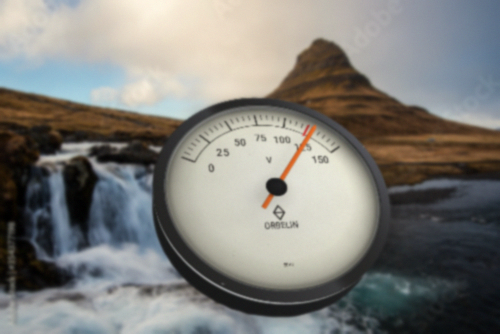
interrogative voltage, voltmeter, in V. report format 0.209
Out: 125
